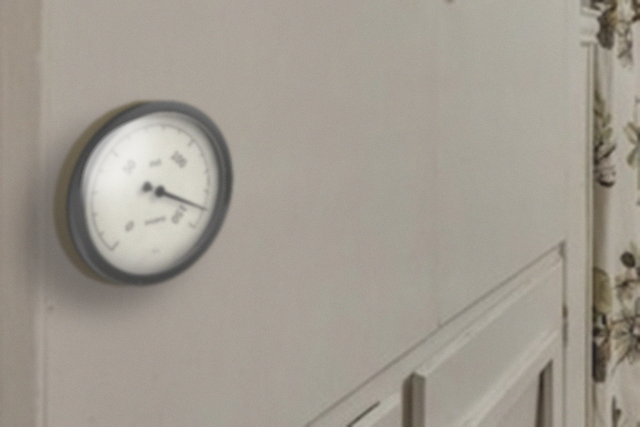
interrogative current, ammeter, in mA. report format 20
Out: 140
